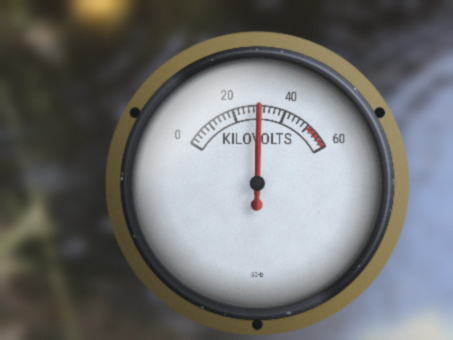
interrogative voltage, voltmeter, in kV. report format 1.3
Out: 30
